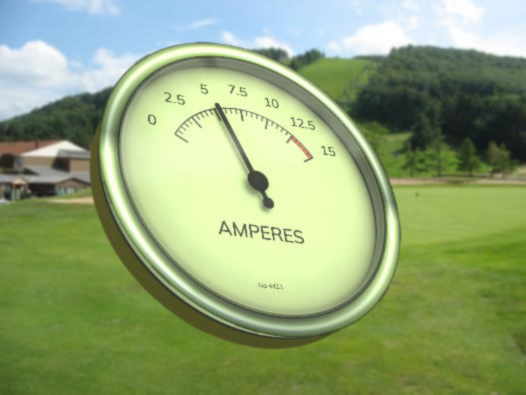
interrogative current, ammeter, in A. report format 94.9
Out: 5
